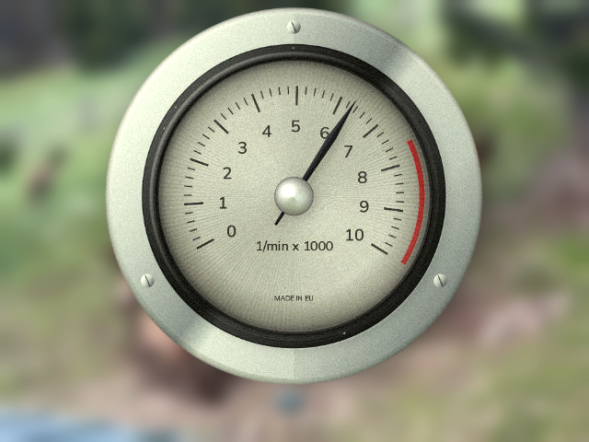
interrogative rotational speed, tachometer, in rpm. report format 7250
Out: 6300
